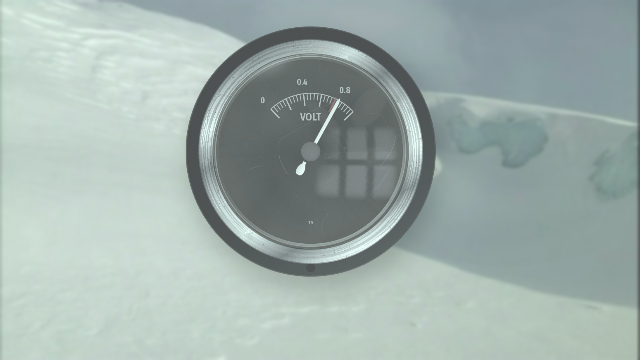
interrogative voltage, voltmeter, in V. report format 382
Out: 0.8
